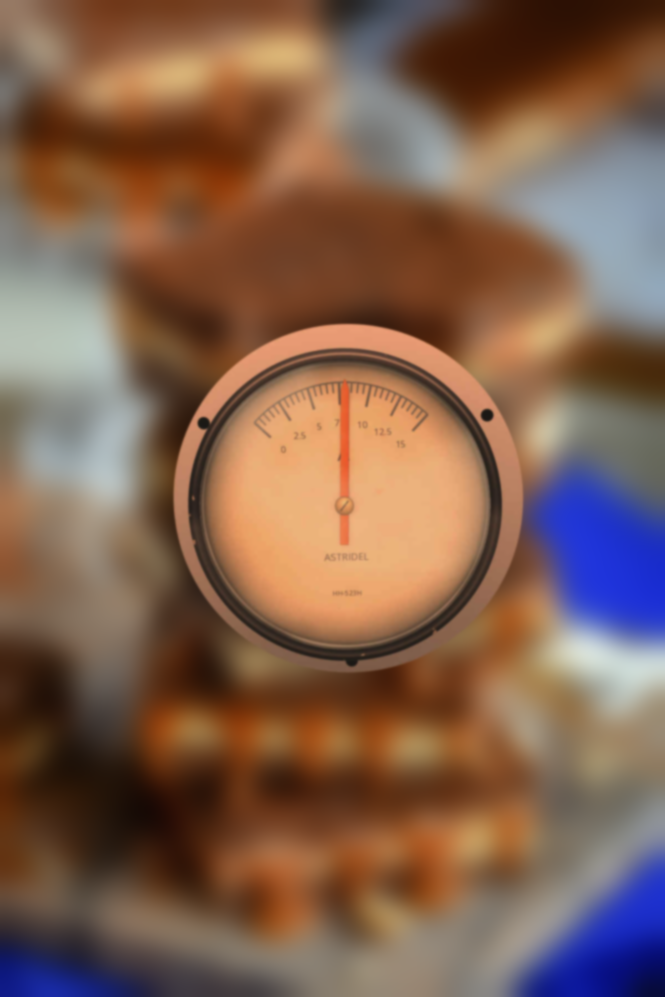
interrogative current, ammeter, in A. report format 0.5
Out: 8
